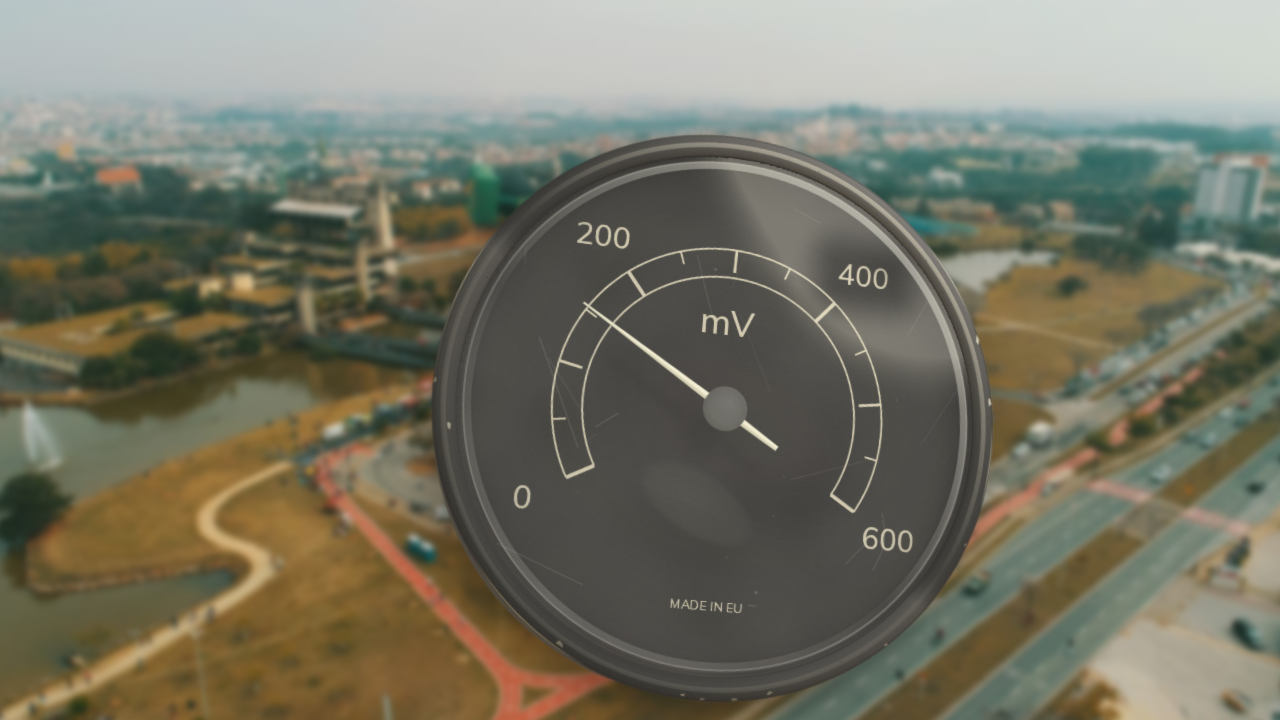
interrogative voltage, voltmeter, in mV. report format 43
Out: 150
